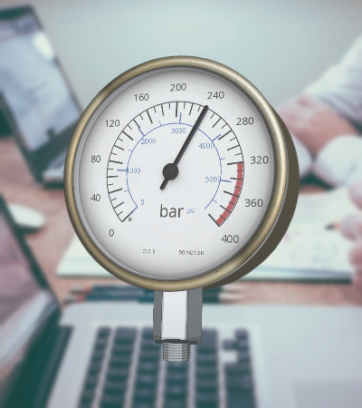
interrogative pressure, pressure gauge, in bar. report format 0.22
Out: 240
